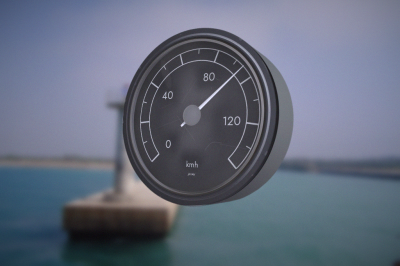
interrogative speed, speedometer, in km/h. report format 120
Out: 95
